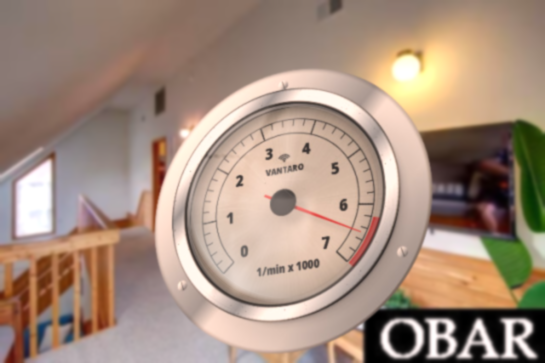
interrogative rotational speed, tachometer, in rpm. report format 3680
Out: 6500
